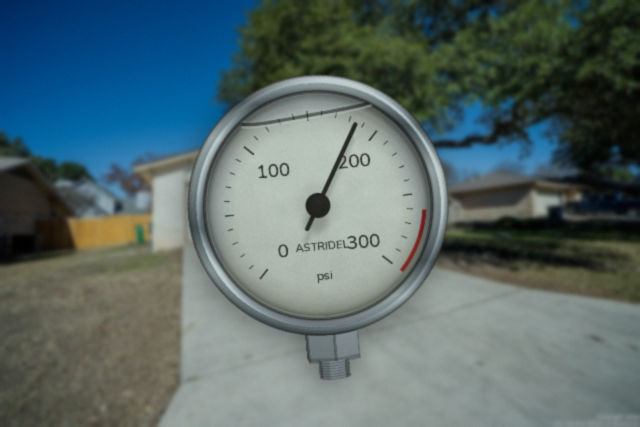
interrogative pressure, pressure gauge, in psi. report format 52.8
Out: 185
